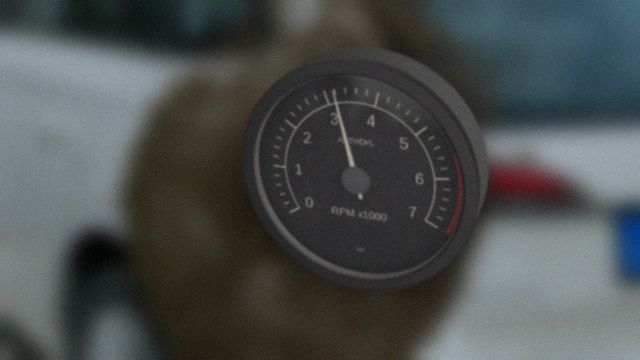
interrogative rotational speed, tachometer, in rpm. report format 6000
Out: 3200
